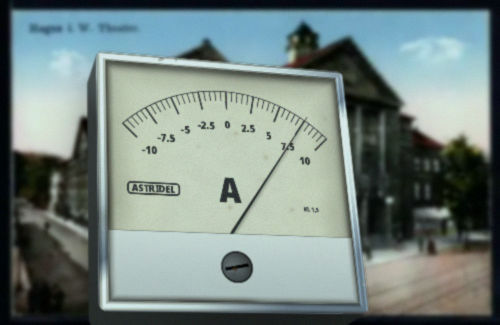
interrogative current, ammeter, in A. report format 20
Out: 7.5
